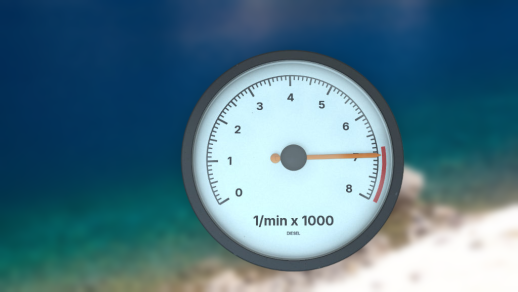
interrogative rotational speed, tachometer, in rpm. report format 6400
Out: 7000
